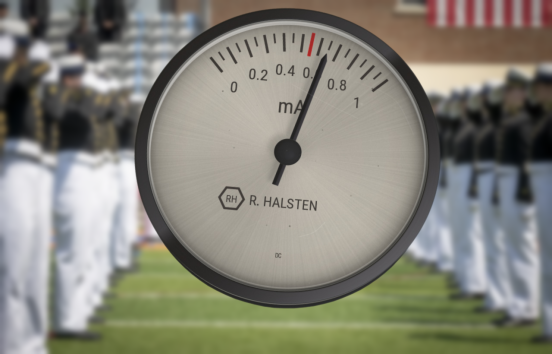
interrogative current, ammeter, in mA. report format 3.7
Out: 0.65
